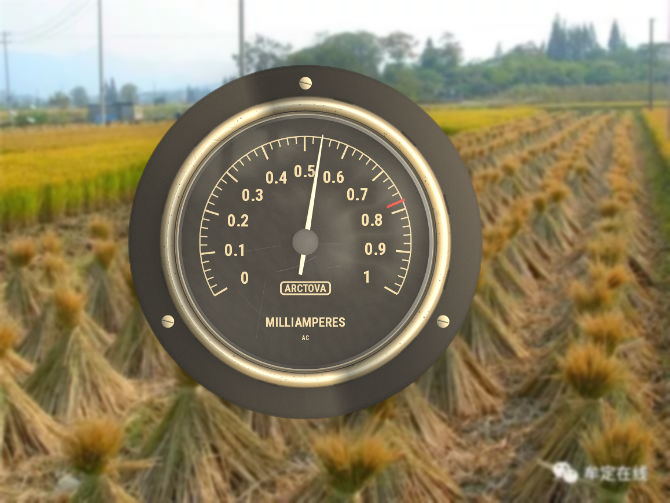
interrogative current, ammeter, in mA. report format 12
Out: 0.54
